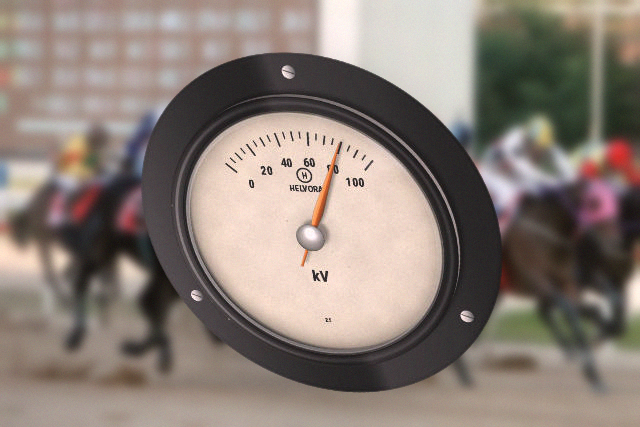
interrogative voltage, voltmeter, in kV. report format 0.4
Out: 80
